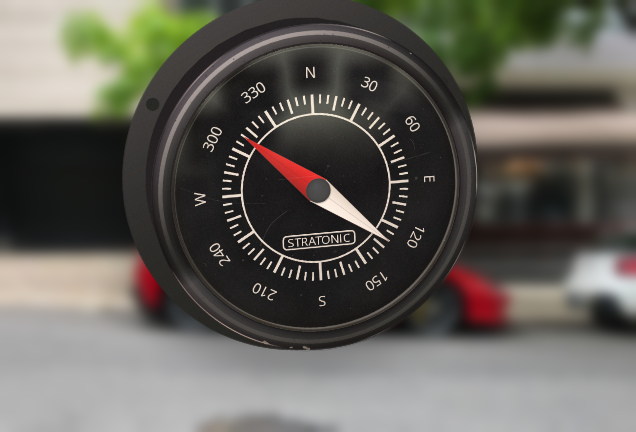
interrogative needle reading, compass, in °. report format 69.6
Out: 310
